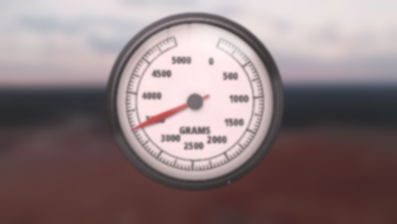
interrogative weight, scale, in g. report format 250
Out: 3500
